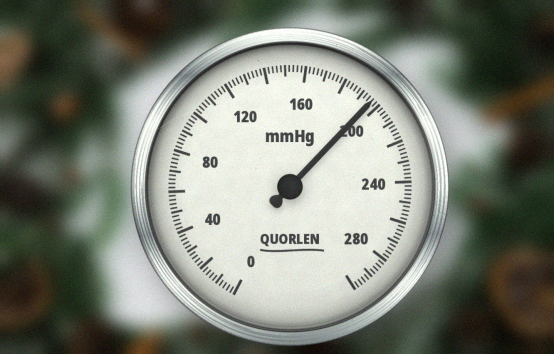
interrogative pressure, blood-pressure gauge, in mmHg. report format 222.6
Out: 196
